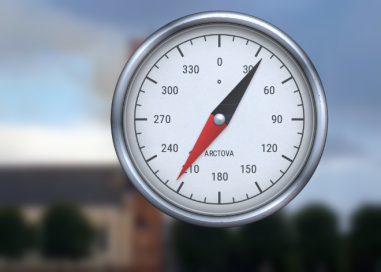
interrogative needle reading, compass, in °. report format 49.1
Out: 215
